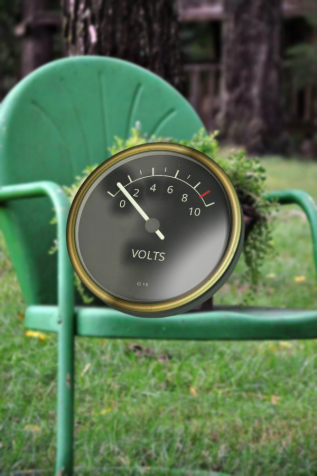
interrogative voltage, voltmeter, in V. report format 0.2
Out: 1
